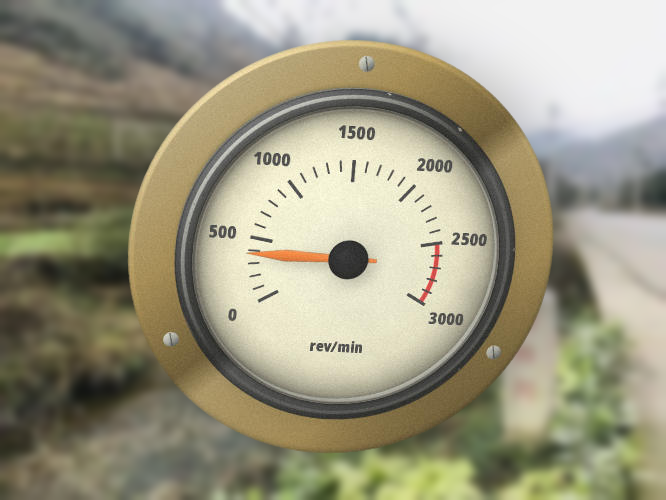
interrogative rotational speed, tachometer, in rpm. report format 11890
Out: 400
